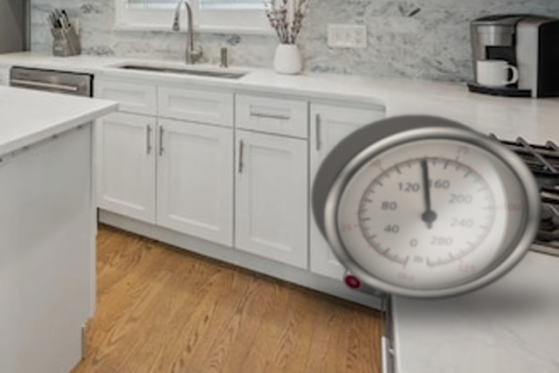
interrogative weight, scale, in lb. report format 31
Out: 140
